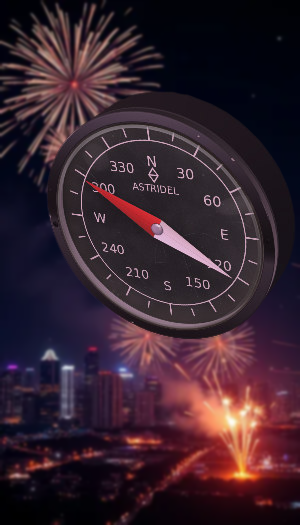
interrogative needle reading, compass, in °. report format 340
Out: 300
